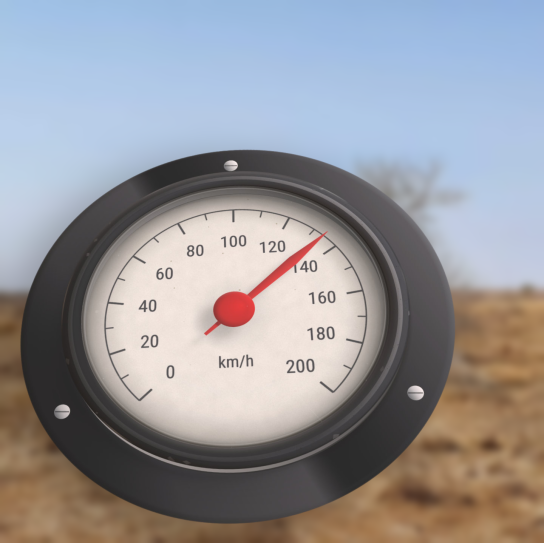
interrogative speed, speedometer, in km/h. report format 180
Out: 135
